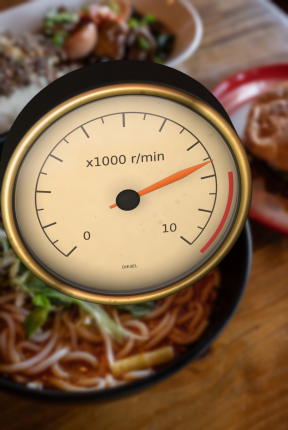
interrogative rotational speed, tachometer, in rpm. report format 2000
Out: 7500
